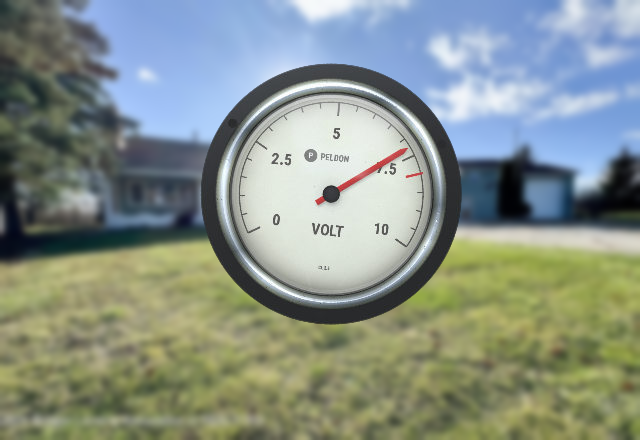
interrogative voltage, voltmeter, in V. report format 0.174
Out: 7.25
